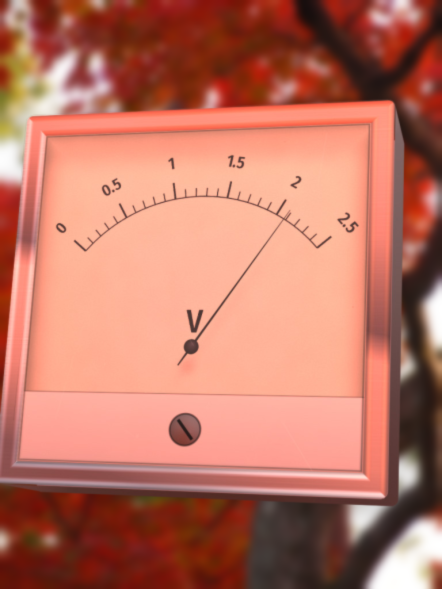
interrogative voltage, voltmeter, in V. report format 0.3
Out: 2.1
